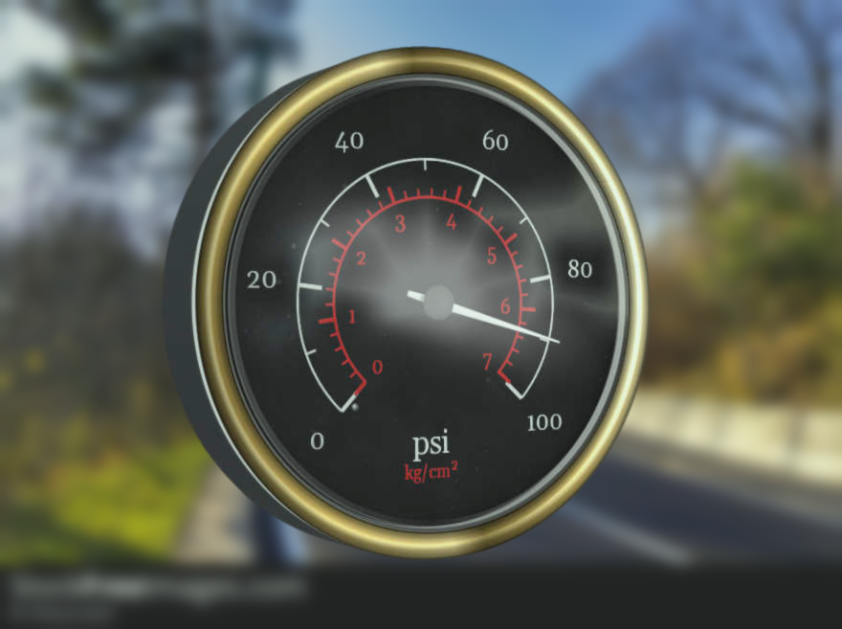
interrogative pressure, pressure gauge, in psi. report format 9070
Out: 90
